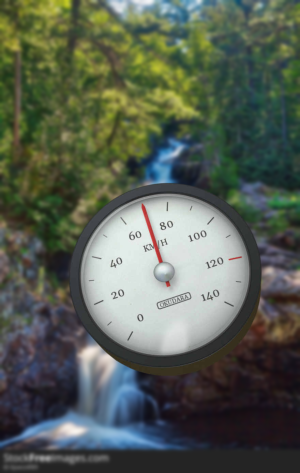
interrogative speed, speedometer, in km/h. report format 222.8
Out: 70
